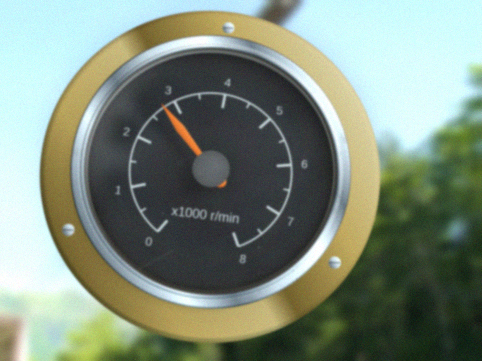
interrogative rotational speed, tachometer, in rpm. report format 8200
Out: 2750
